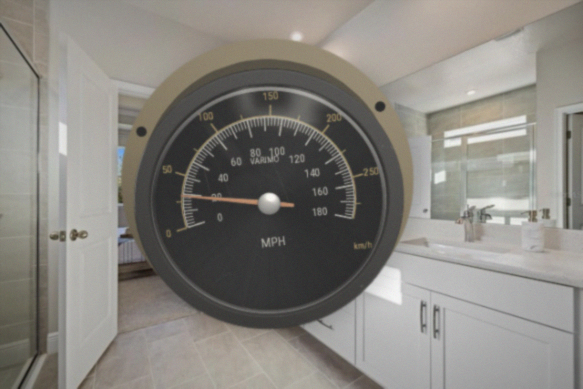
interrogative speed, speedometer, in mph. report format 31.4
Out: 20
